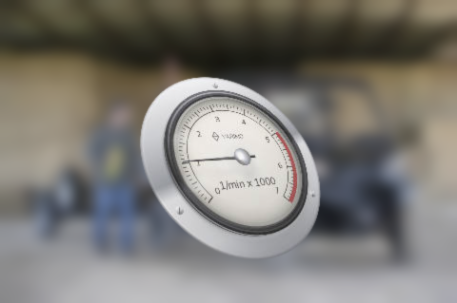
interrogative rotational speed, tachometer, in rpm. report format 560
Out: 1000
